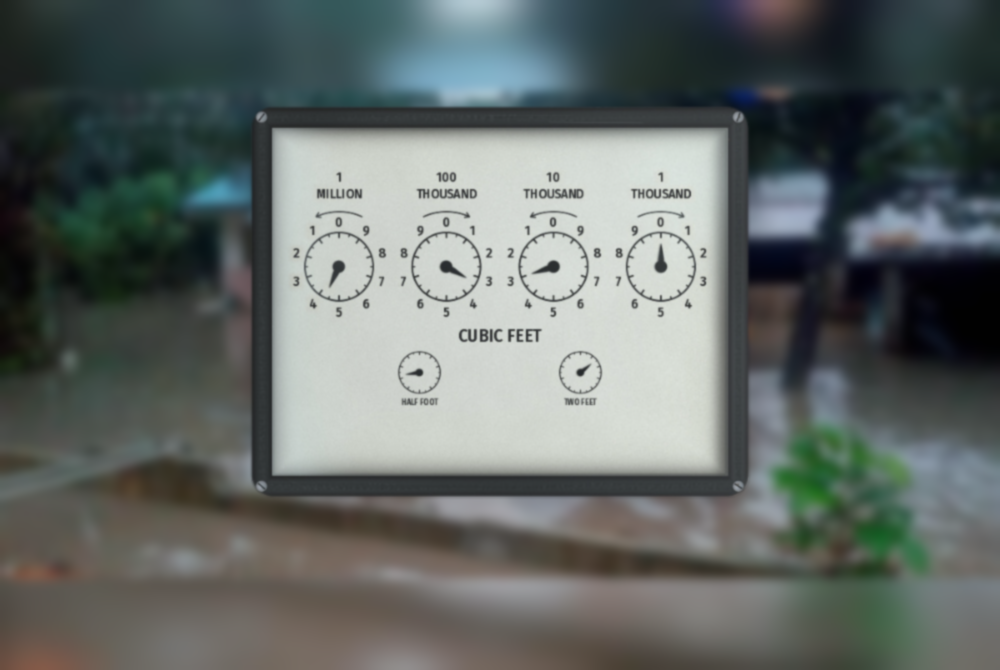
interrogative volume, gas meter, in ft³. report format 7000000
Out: 433000
